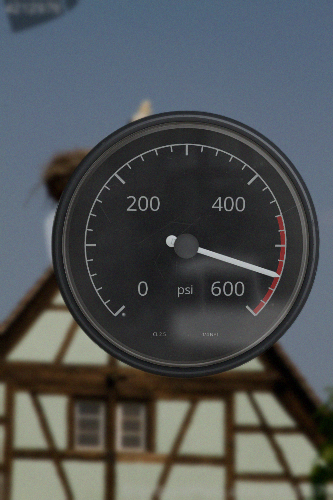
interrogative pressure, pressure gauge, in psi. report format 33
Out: 540
